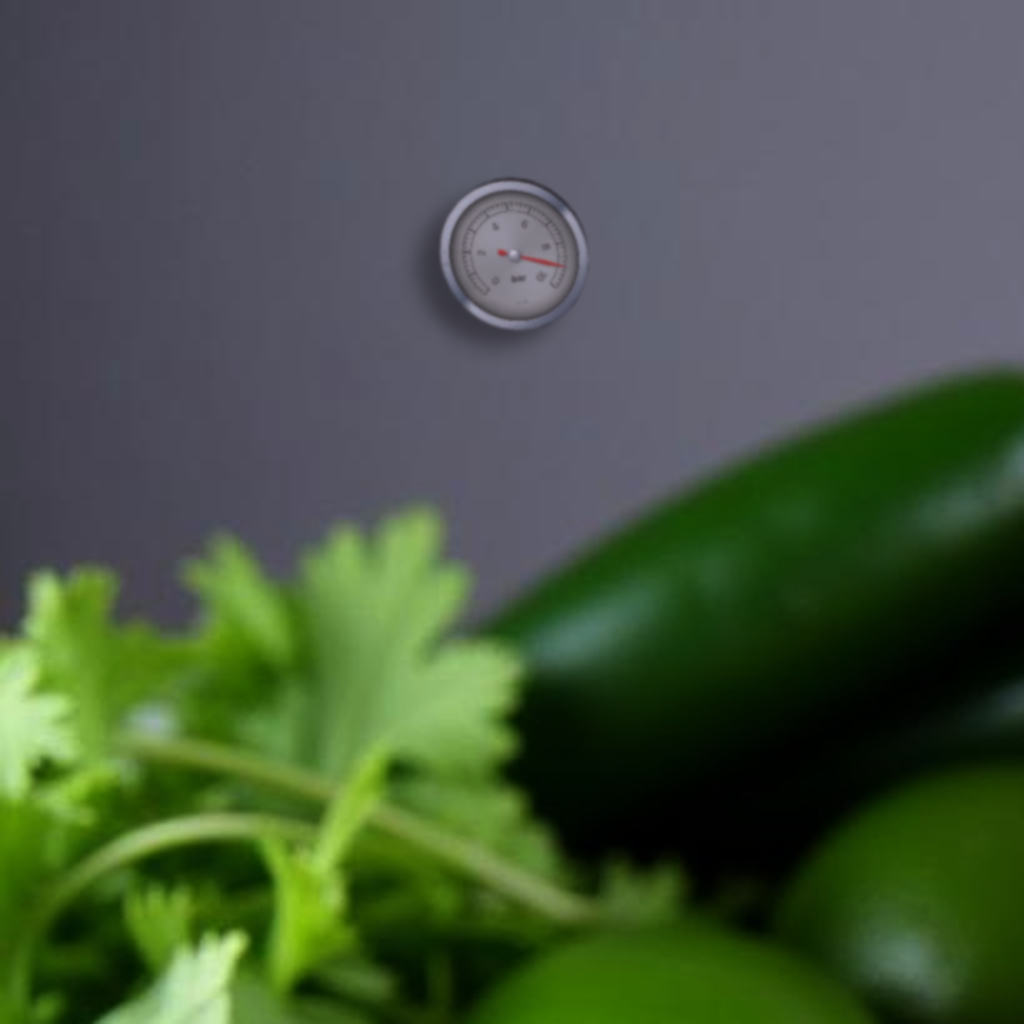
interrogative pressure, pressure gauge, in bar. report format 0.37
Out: 9
